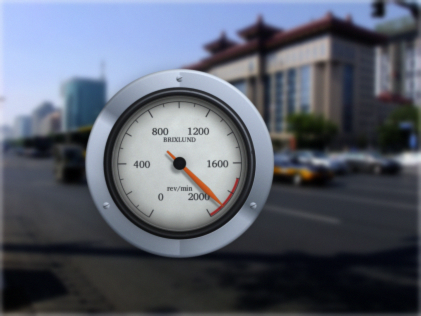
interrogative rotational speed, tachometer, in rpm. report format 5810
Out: 1900
